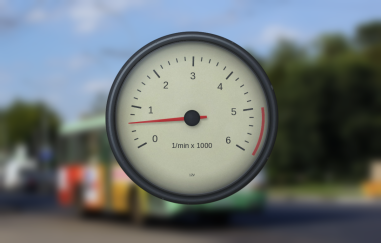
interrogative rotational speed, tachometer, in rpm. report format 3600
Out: 600
